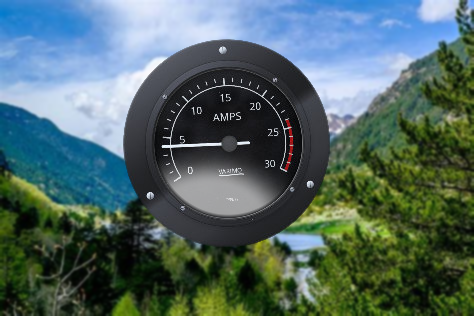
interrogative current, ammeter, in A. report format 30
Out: 4
